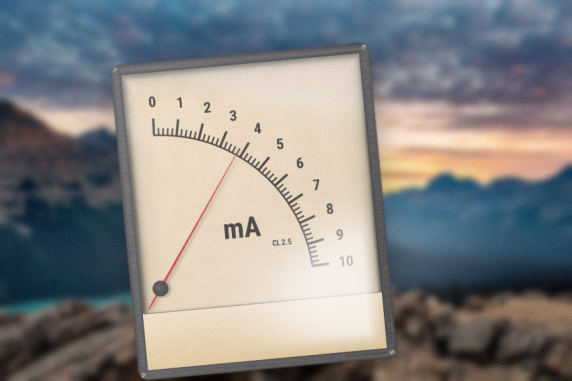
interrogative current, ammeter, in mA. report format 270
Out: 3.8
